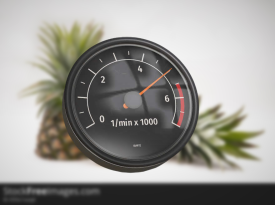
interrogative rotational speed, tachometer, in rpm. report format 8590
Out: 5000
